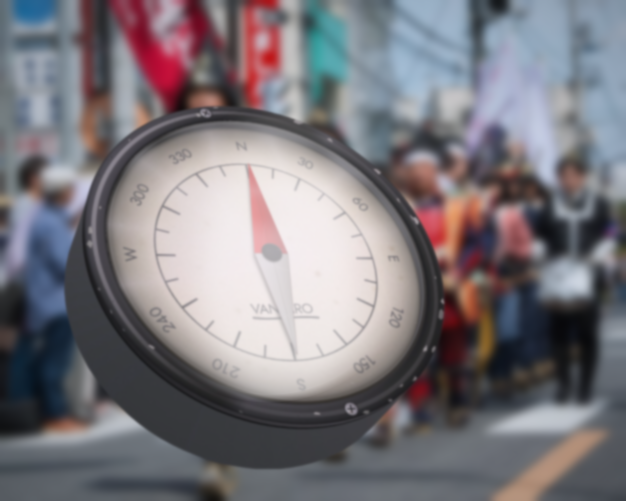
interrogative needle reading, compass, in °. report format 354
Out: 0
